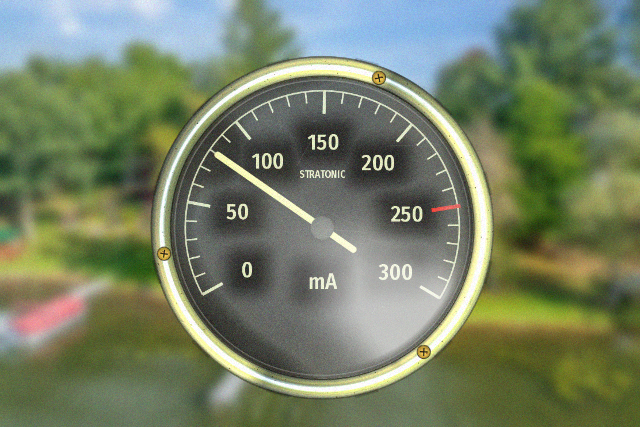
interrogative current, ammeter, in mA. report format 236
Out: 80
